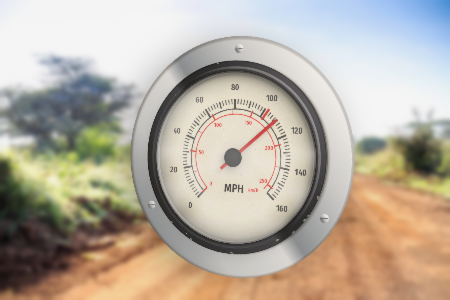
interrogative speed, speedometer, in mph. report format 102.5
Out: 110
